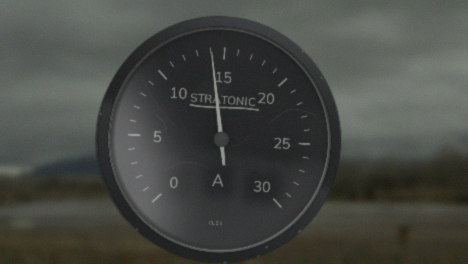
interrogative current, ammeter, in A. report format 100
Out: 14
